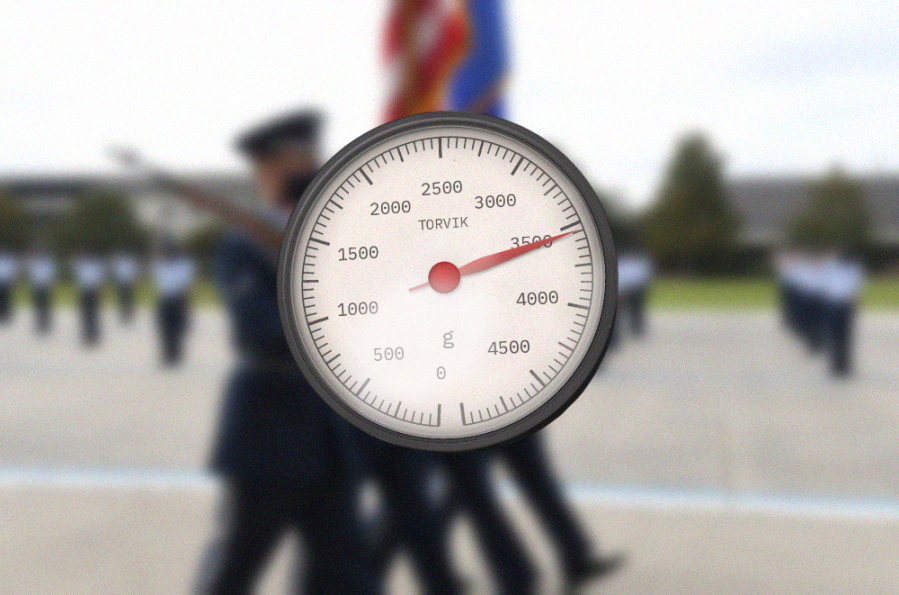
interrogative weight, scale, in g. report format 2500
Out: 3550
